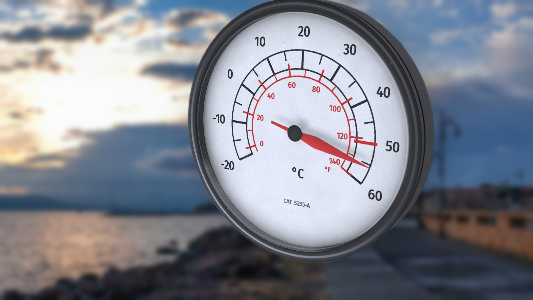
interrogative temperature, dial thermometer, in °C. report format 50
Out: 55
